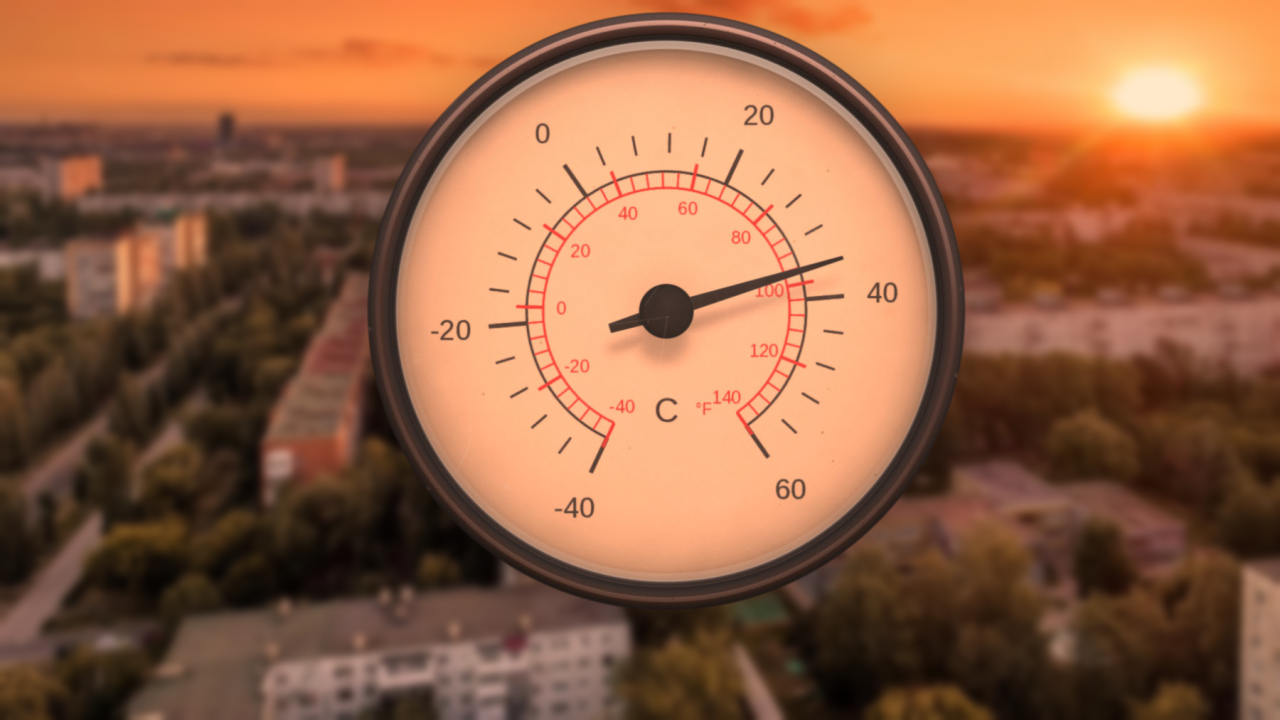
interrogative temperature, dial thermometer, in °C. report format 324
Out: 36
